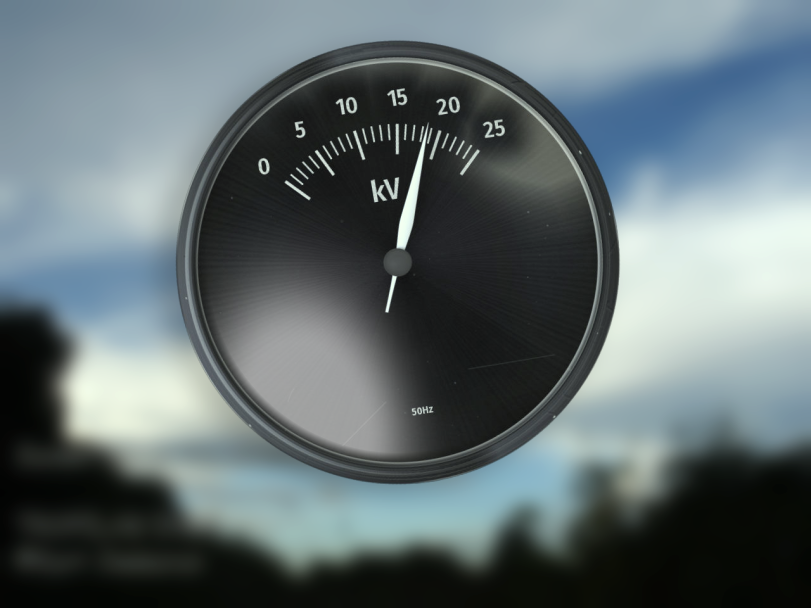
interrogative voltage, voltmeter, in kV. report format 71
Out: 18.5
